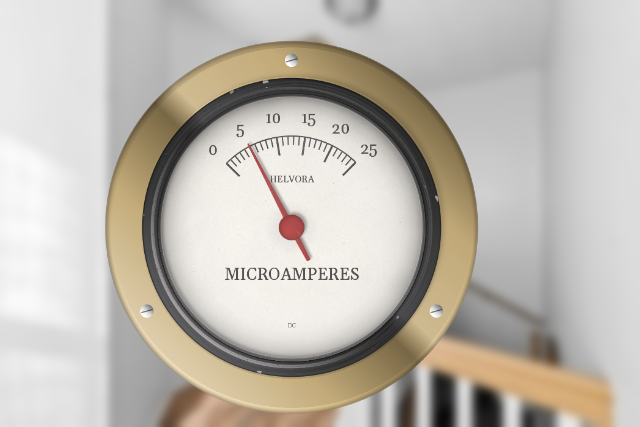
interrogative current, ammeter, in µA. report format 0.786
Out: 5
